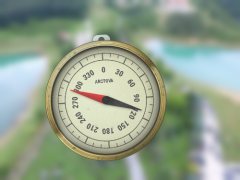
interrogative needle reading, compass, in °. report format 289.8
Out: 290
